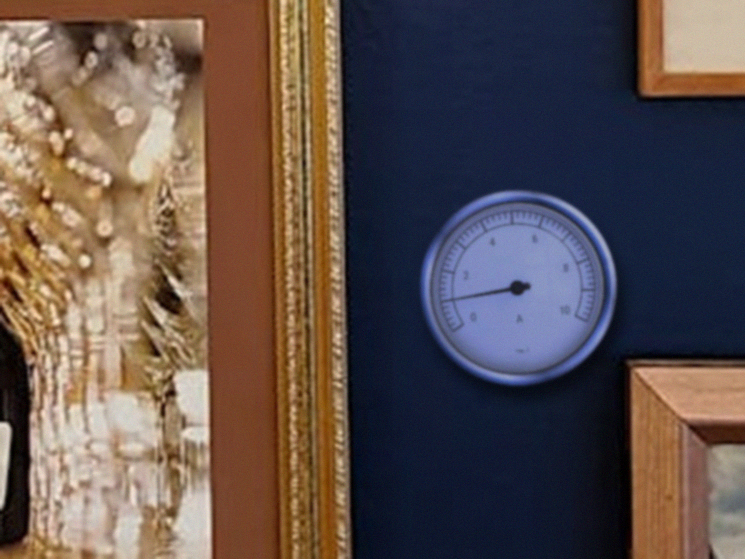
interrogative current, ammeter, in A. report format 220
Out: 1
